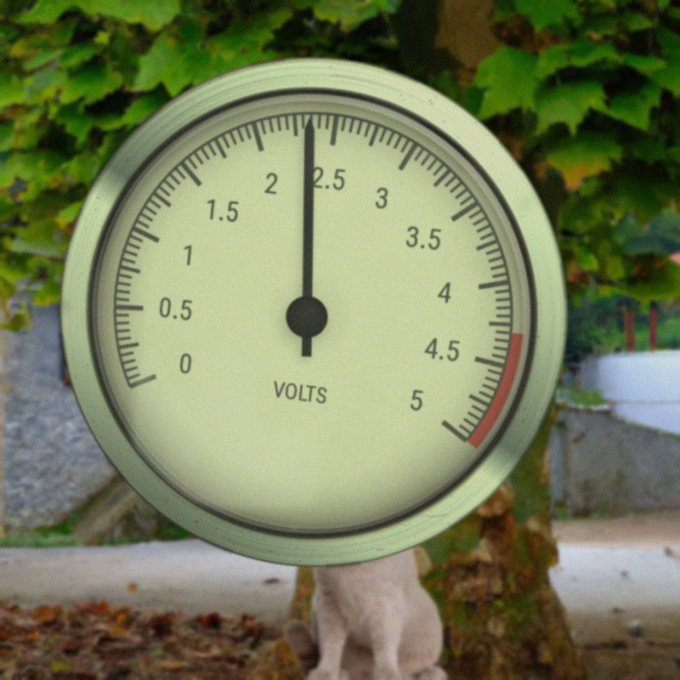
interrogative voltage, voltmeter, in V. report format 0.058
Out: 2.35
